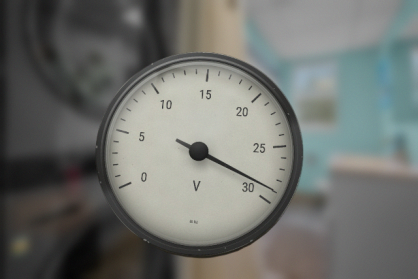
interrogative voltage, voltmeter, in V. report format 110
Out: 29
